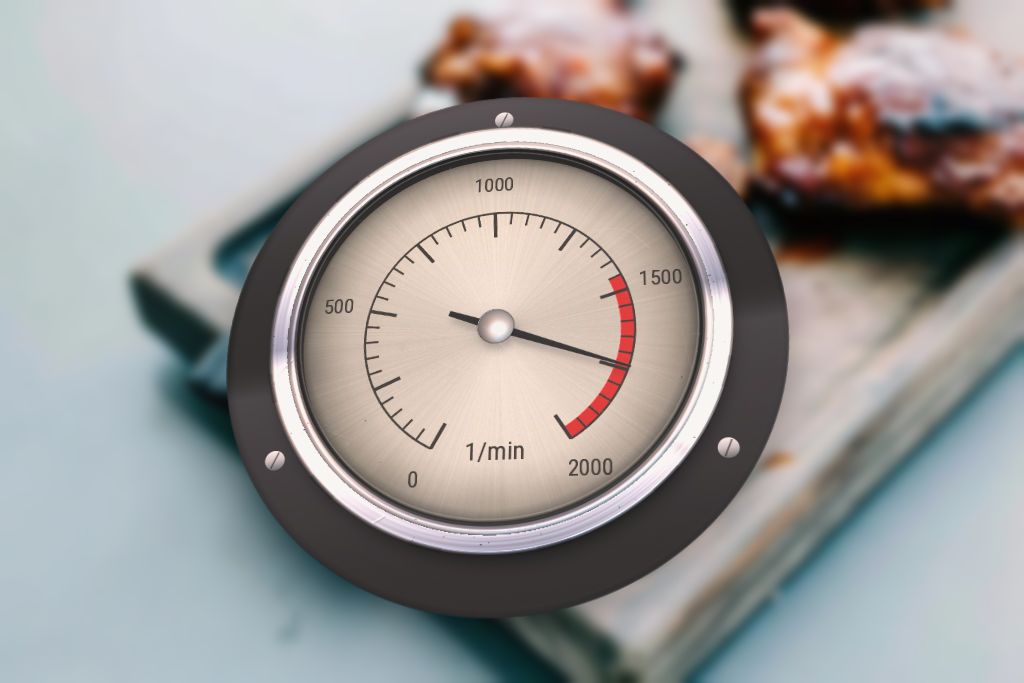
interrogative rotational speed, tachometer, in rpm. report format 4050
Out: 1750
